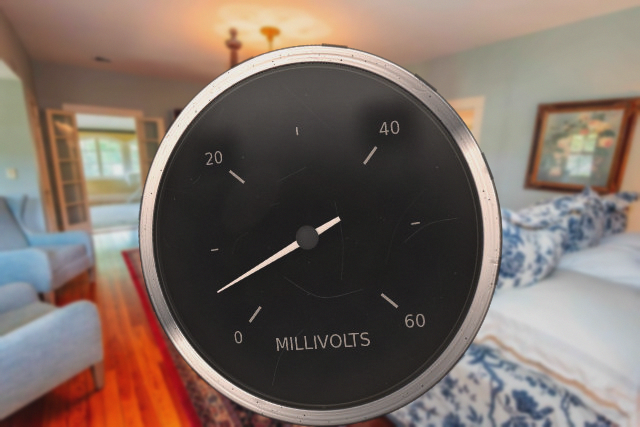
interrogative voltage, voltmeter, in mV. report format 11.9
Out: 5
